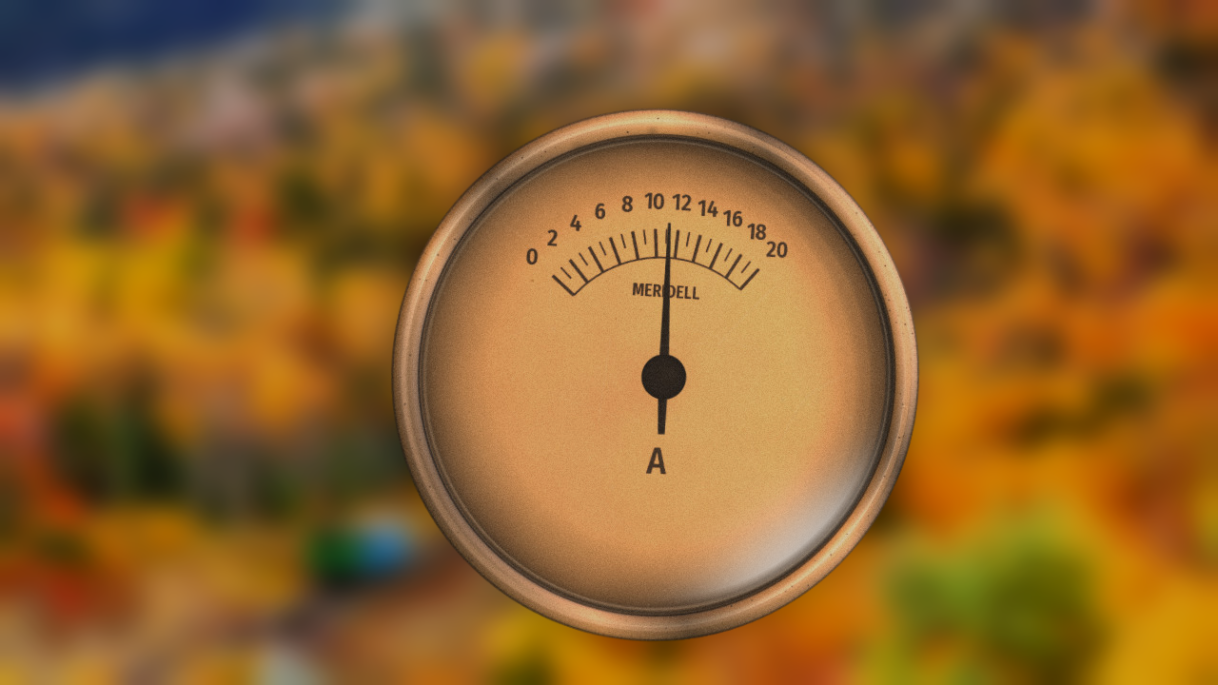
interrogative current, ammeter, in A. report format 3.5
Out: 11
